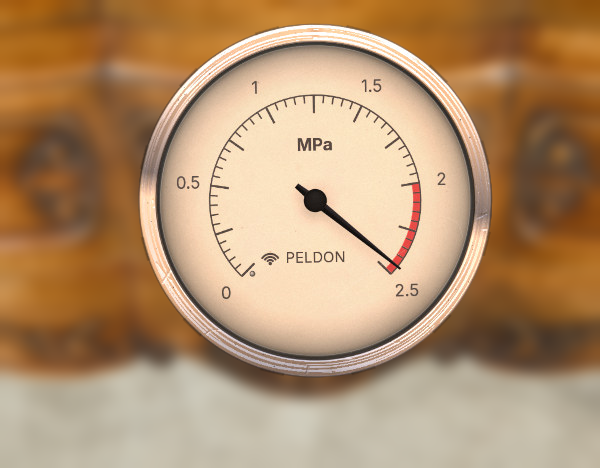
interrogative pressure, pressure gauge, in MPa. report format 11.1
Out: 2.45
